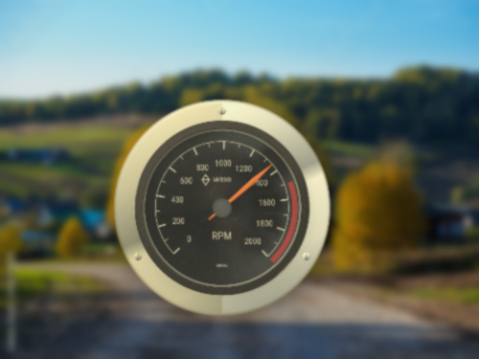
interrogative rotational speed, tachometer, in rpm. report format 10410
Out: 1350
